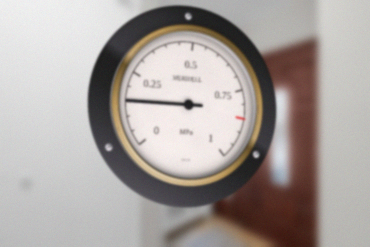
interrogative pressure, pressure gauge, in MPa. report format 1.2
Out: 0.15
